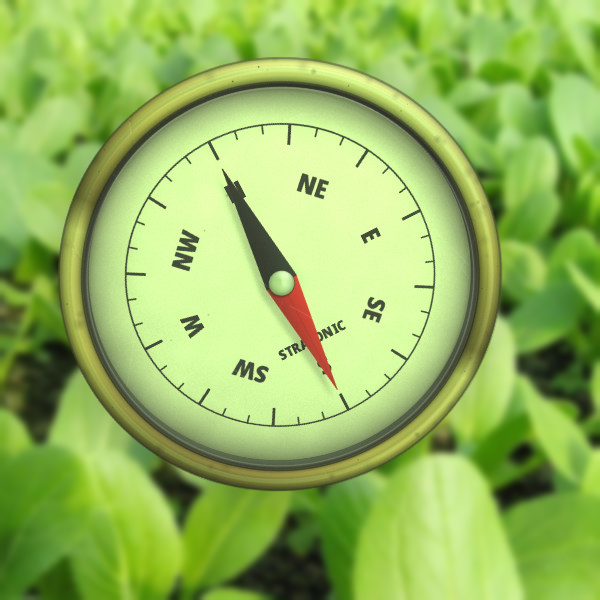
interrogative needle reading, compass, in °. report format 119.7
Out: 180
